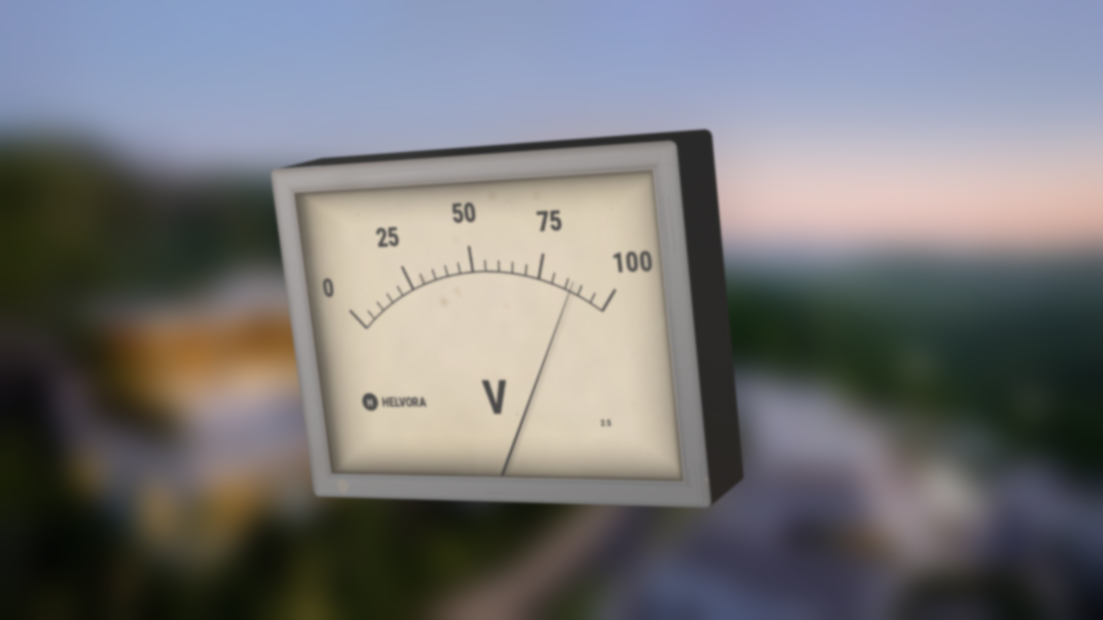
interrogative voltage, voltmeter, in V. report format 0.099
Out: 87.5
